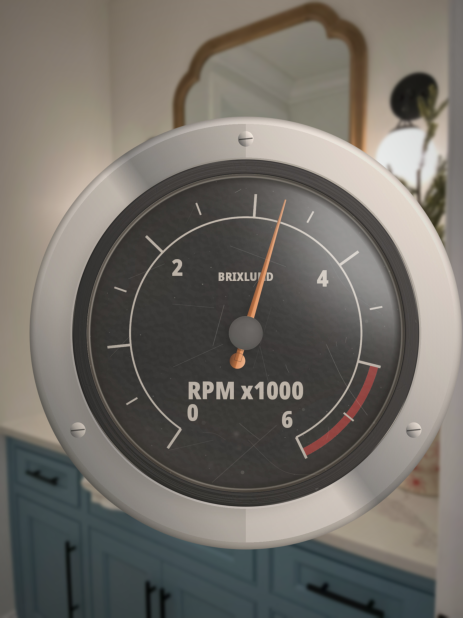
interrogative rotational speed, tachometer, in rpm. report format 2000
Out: 3250
